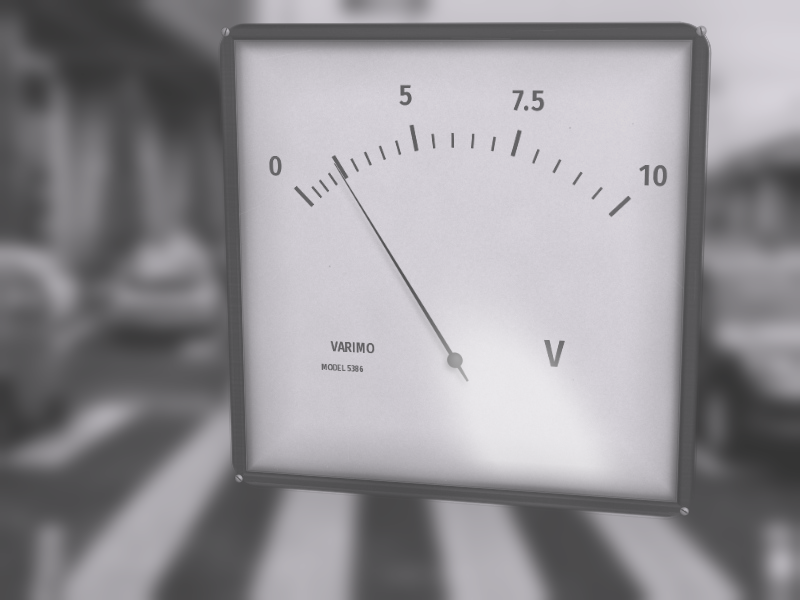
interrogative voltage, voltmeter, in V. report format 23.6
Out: 2.5
